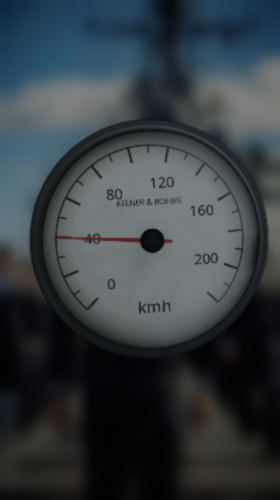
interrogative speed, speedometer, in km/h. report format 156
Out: 40
